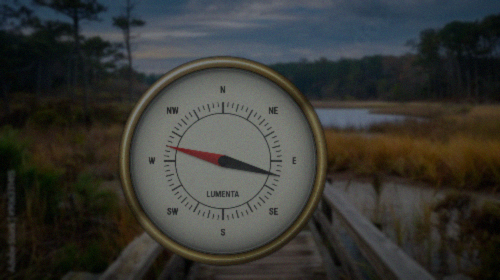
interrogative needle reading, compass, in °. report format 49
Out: 285
